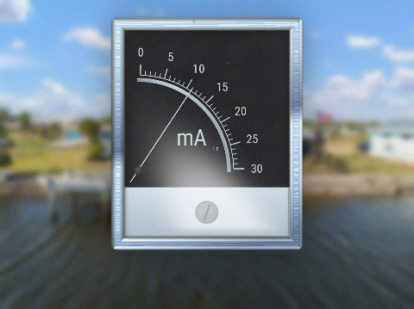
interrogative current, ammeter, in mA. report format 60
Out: 11
